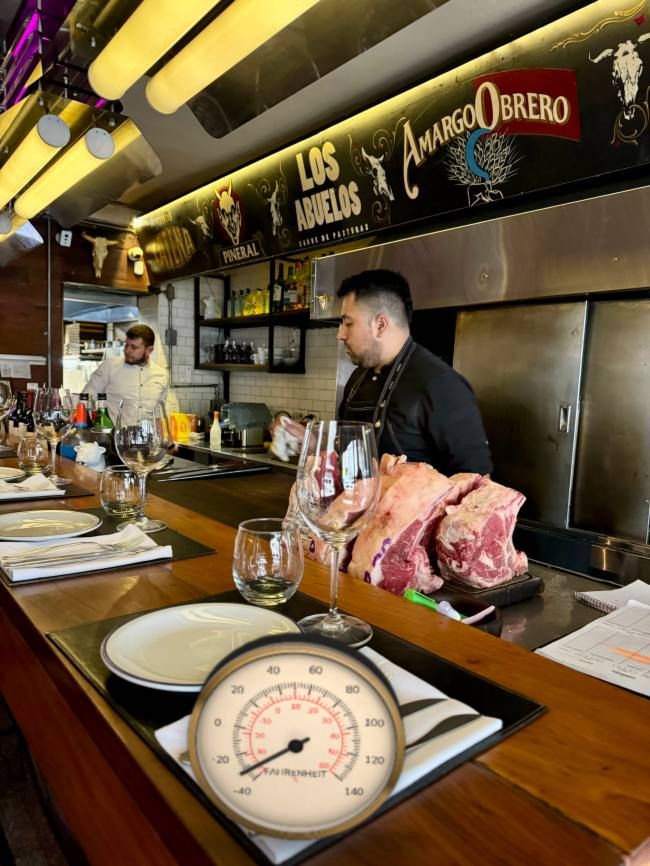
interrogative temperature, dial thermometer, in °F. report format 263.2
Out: -30
